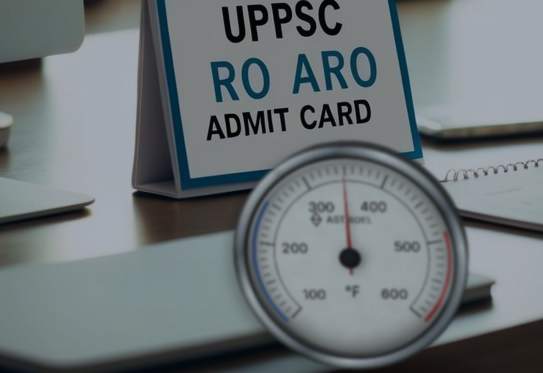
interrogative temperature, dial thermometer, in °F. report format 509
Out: 350
